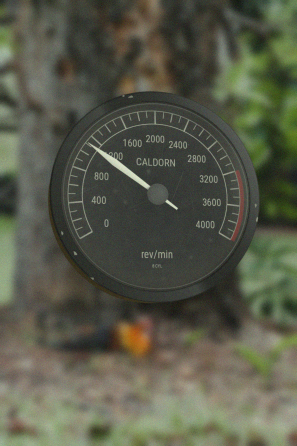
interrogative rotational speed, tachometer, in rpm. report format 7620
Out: 1100
